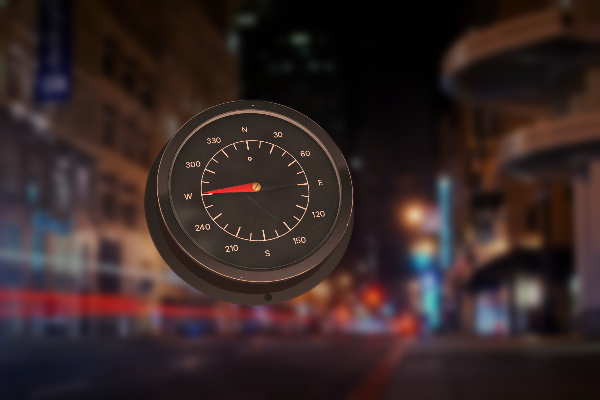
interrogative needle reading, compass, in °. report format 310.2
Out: 270
